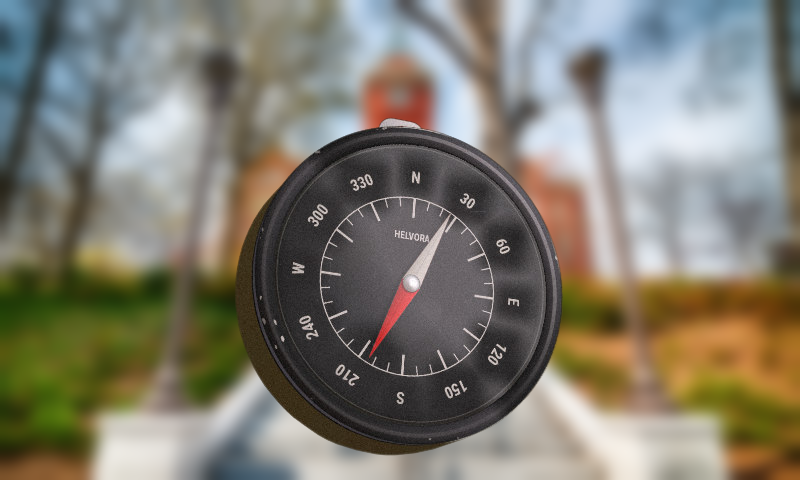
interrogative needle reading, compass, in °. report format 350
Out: 205
